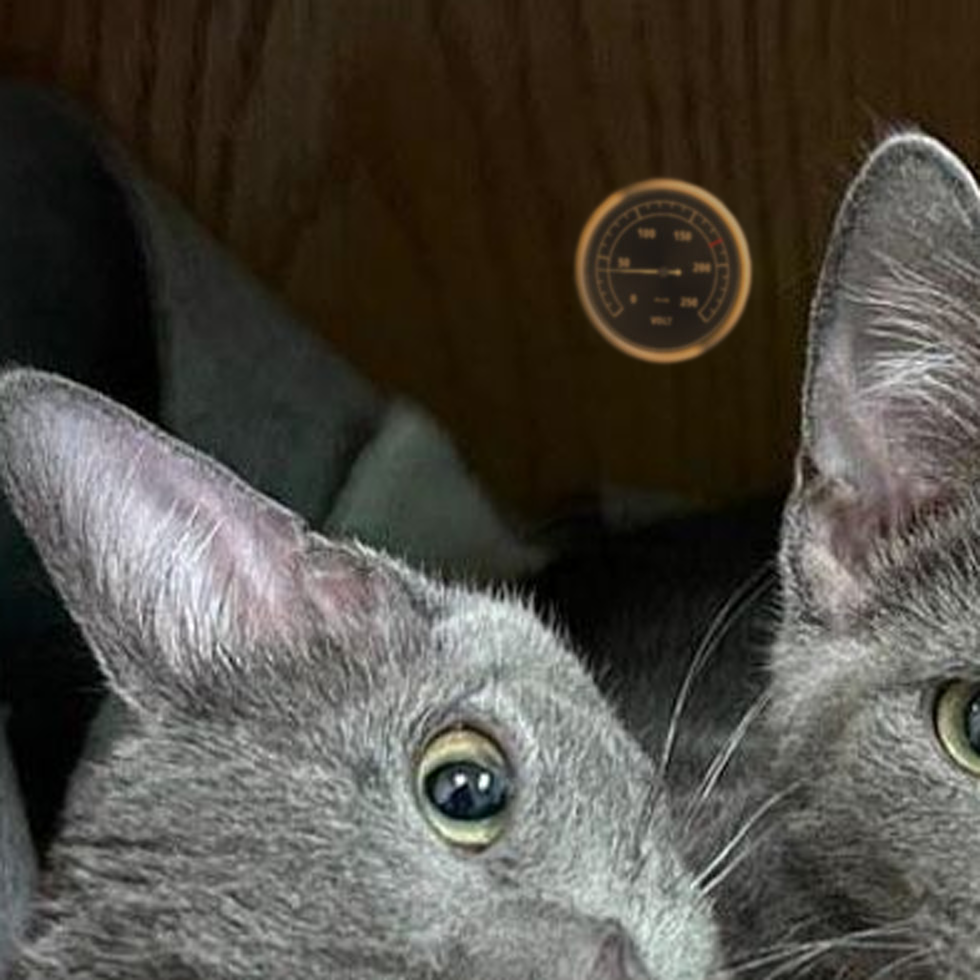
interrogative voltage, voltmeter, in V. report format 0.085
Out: 40
